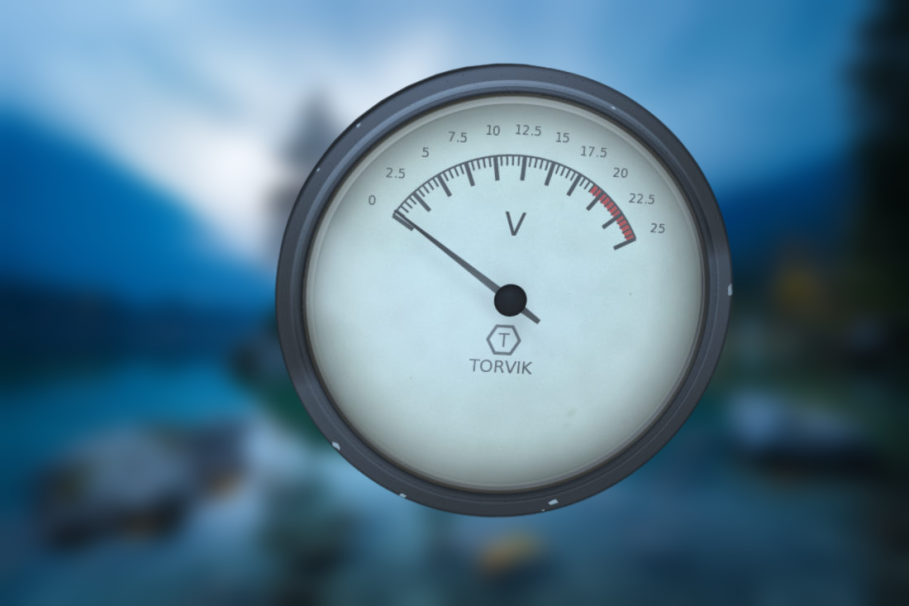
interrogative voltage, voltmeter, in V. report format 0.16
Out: 0.5
